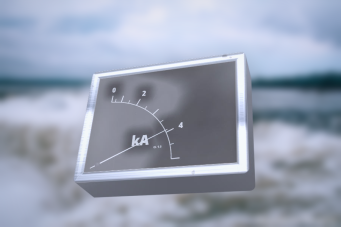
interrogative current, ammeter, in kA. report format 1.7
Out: 4
